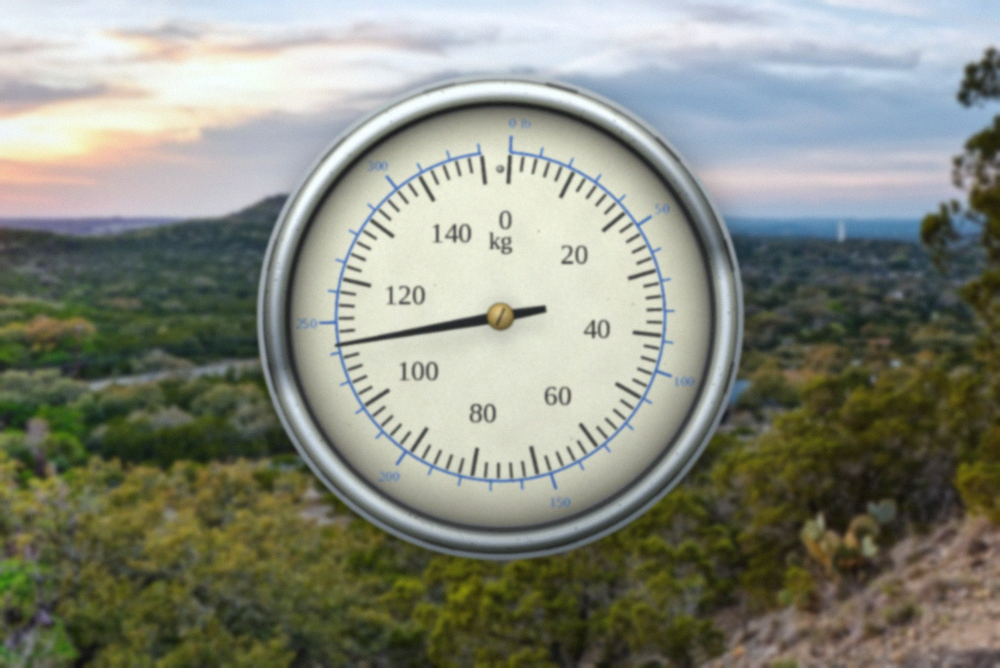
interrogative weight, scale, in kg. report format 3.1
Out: 110
